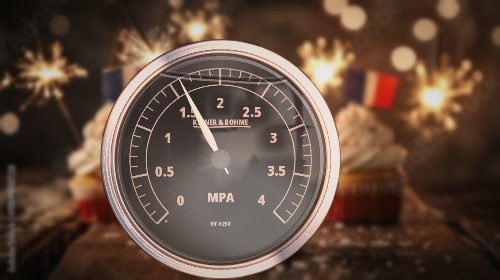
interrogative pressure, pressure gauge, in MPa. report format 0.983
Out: 1.6
